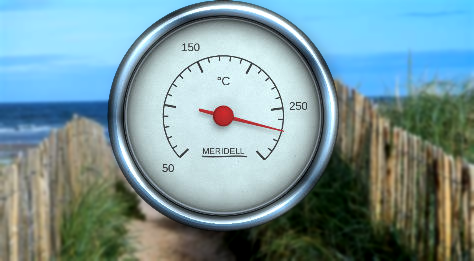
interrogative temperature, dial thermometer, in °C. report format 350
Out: 270
